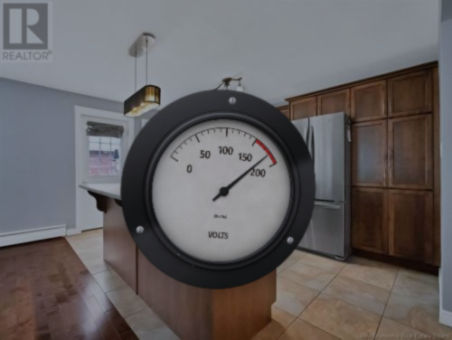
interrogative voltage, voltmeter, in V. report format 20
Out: 180
